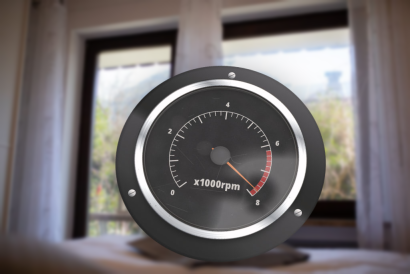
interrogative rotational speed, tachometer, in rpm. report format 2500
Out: 7800
